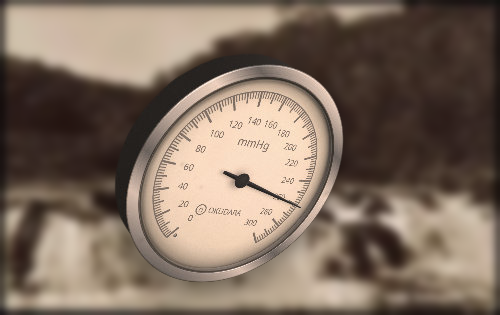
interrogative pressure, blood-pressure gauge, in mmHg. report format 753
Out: 260
